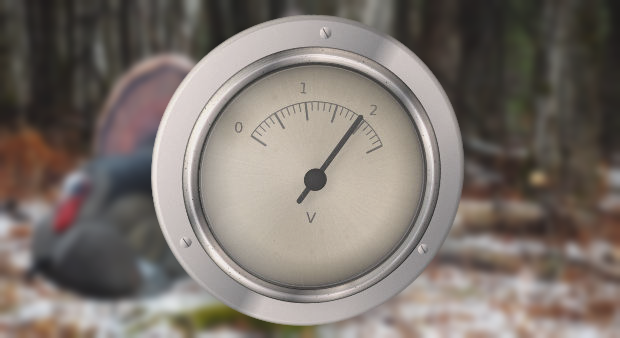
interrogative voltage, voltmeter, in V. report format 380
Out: 1.9
